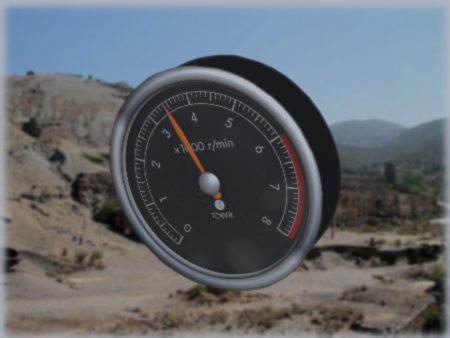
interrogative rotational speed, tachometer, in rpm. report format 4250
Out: 3500
